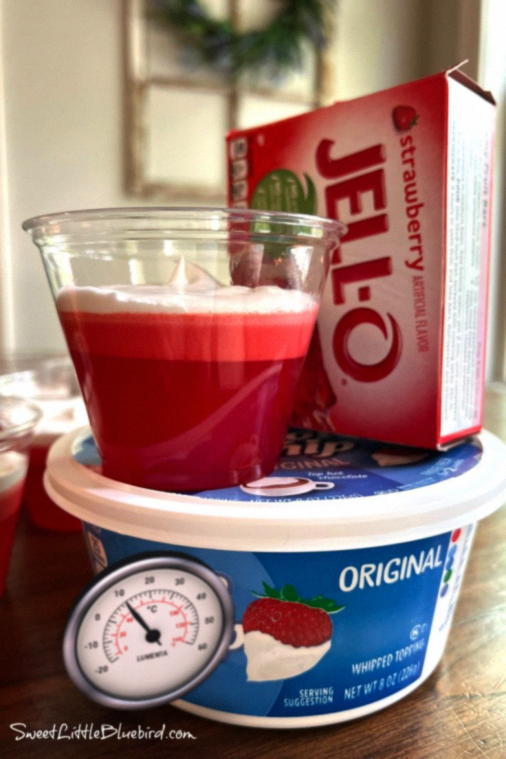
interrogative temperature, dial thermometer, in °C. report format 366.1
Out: 10
